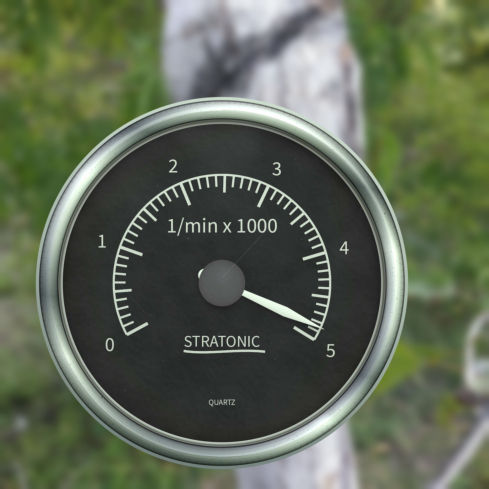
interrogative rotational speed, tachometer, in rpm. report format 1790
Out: 4850
